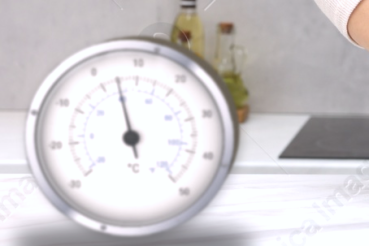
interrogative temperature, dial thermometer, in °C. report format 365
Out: 5
